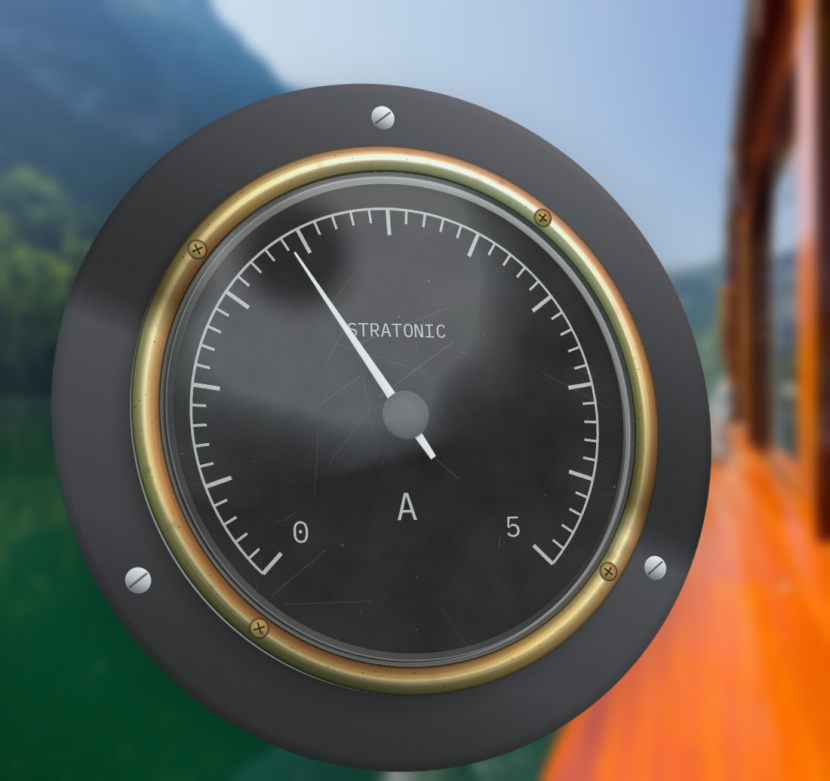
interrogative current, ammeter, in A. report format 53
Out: 1.9
